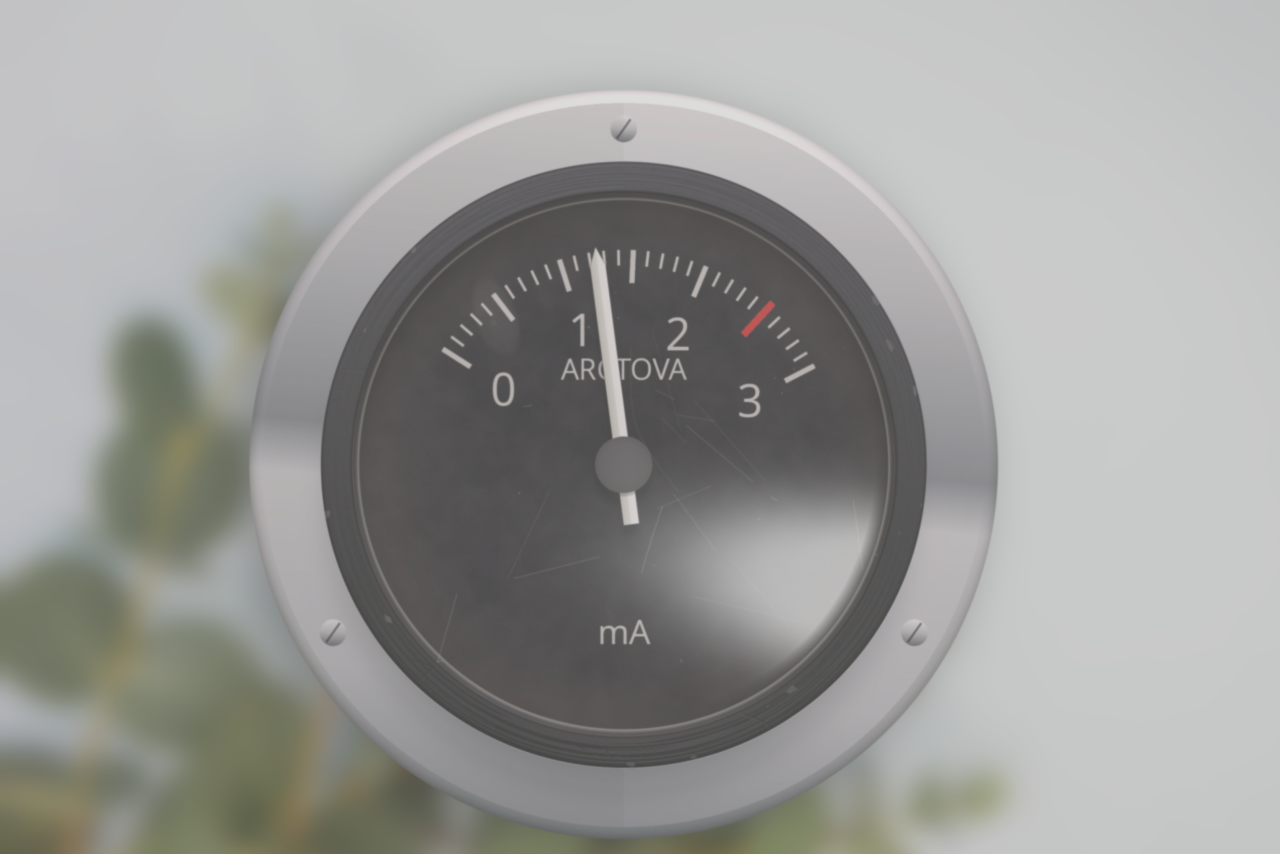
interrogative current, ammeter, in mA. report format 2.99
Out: 1.25
